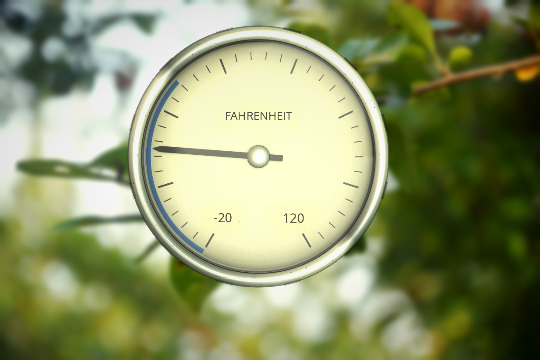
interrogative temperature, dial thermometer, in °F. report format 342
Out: 10
